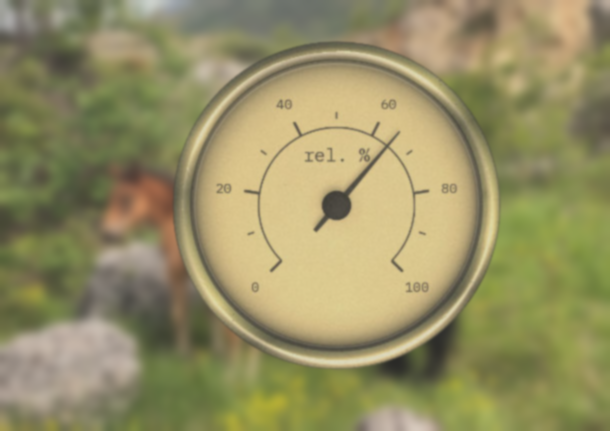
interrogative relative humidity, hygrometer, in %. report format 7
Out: 65
